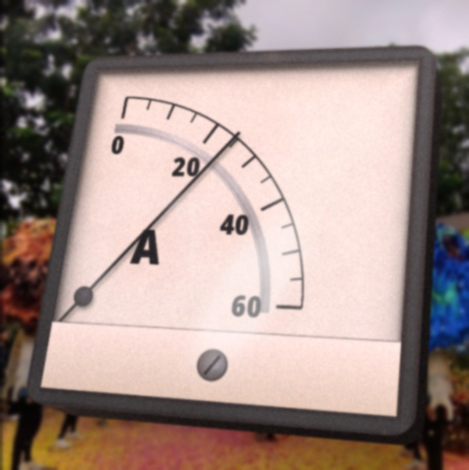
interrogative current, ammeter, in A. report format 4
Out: 25
